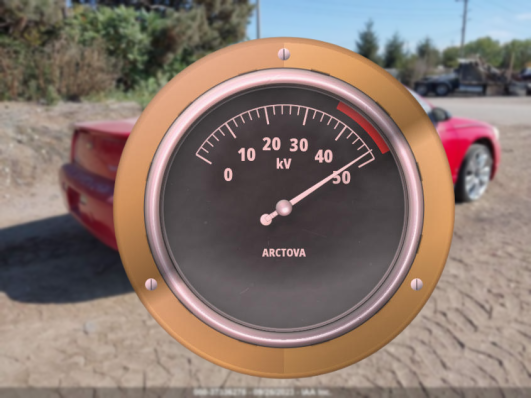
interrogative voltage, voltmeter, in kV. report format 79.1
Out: 48
